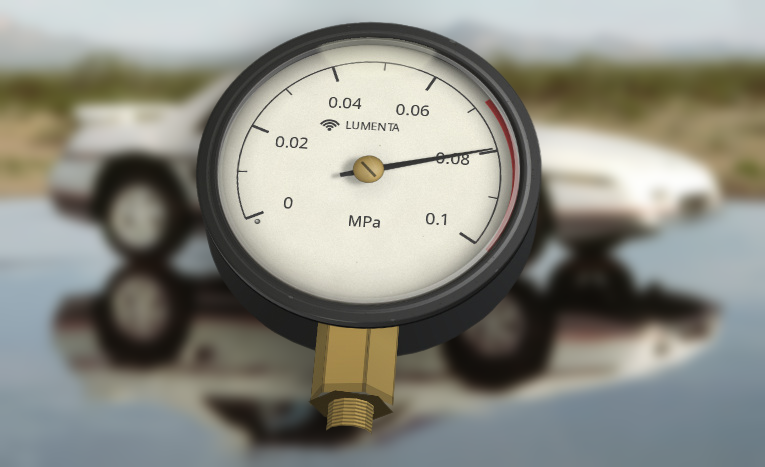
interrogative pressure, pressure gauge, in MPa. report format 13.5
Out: 0.08
